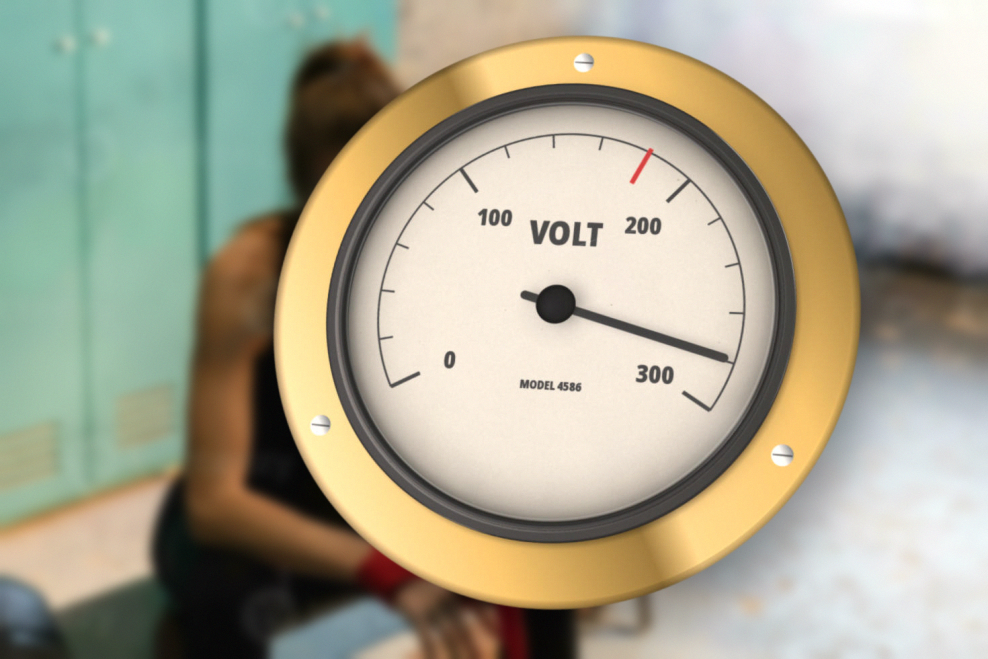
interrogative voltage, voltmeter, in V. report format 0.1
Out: 280
